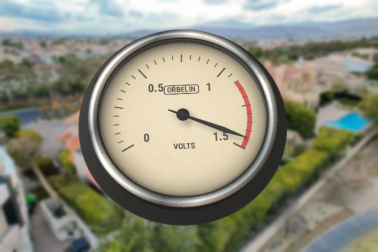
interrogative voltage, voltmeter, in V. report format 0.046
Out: 1.45
